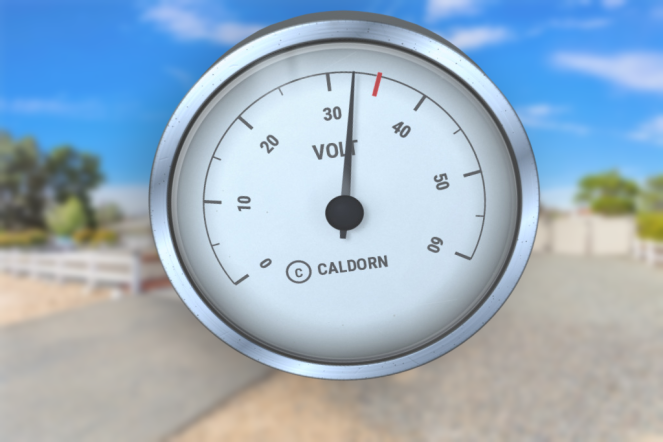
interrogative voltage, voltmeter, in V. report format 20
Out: 32.5
